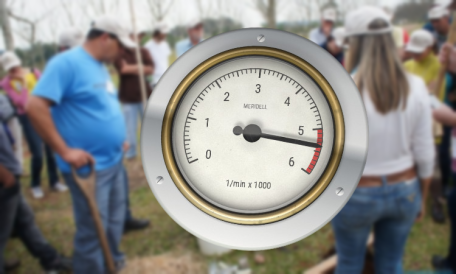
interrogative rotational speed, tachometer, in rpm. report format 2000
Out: 5400
